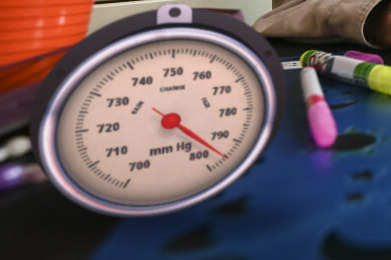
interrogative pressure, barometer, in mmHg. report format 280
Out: 795
